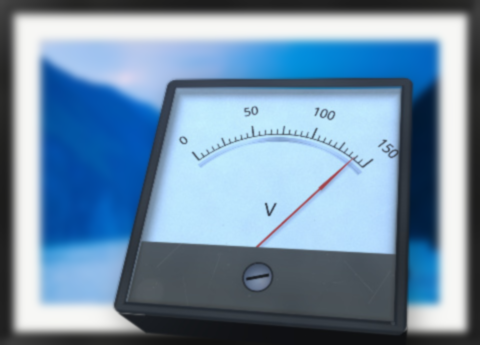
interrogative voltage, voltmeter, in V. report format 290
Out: 140
